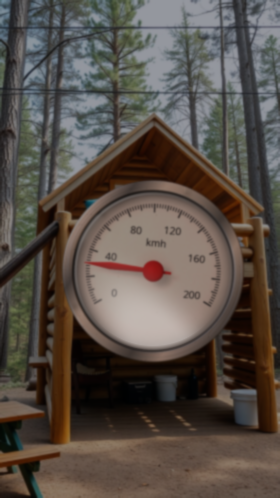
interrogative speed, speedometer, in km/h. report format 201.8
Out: 30
